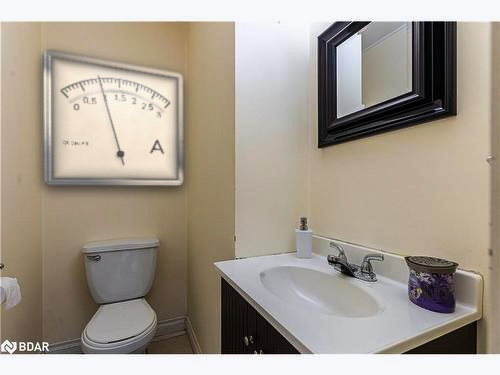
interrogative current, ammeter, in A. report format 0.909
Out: 1
